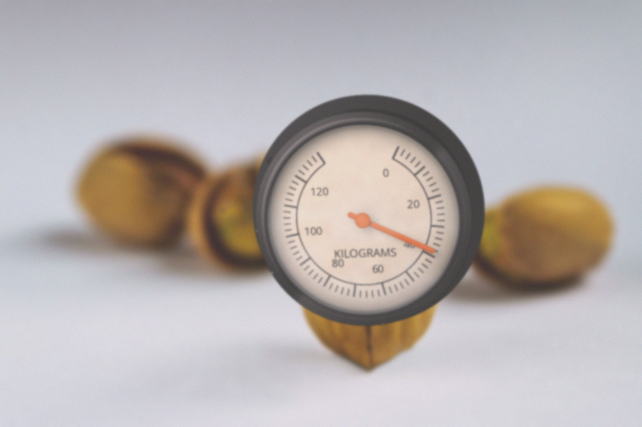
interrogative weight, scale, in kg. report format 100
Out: 38
